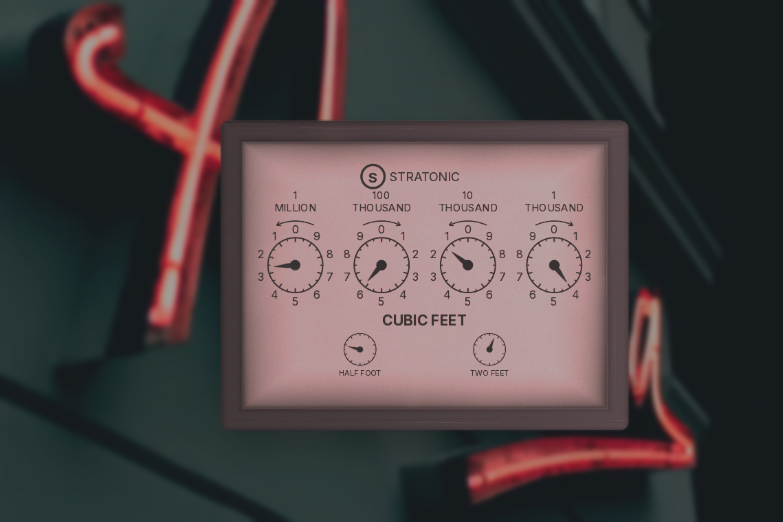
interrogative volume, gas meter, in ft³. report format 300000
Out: 261400
